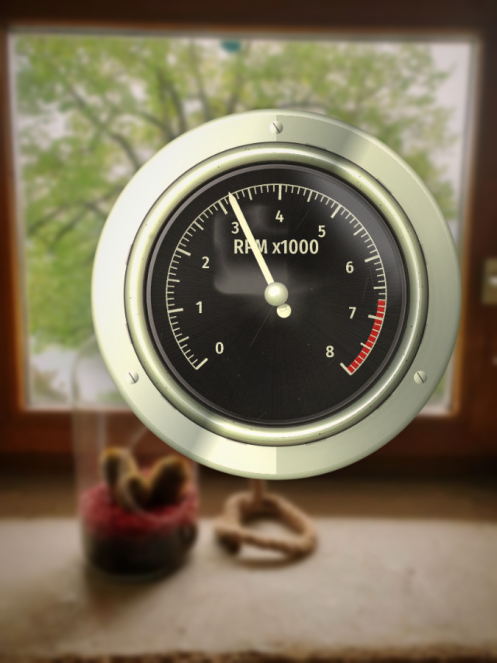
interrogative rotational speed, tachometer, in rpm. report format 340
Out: 3200
